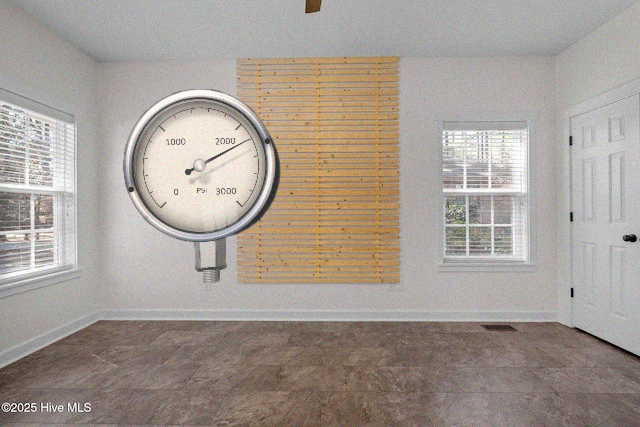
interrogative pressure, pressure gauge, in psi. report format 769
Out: 2200
